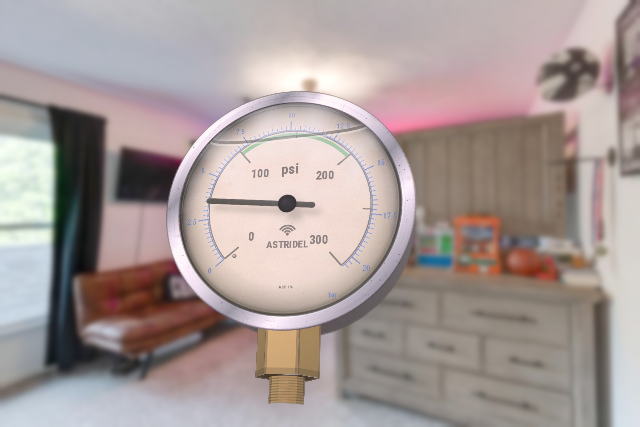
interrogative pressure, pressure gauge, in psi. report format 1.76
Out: 50
